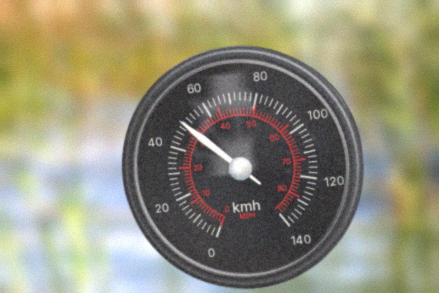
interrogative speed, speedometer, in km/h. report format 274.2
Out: 50
